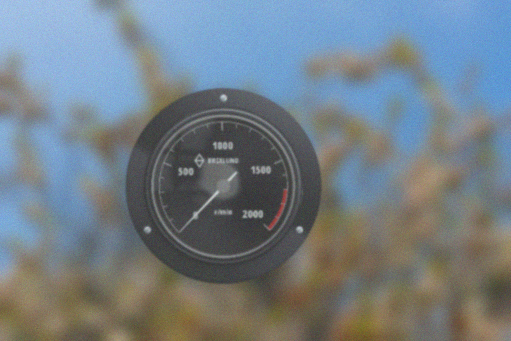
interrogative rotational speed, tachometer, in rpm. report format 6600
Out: 0
